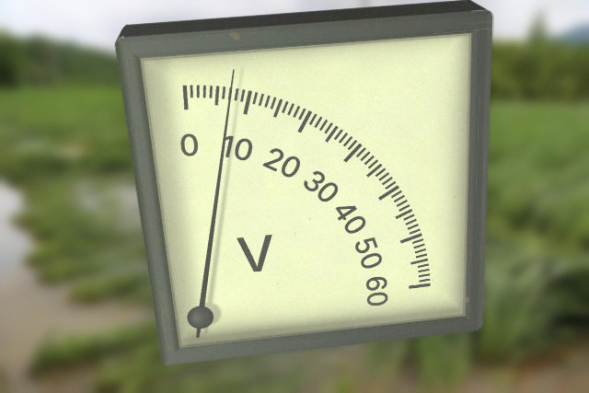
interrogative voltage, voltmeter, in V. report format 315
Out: 7
